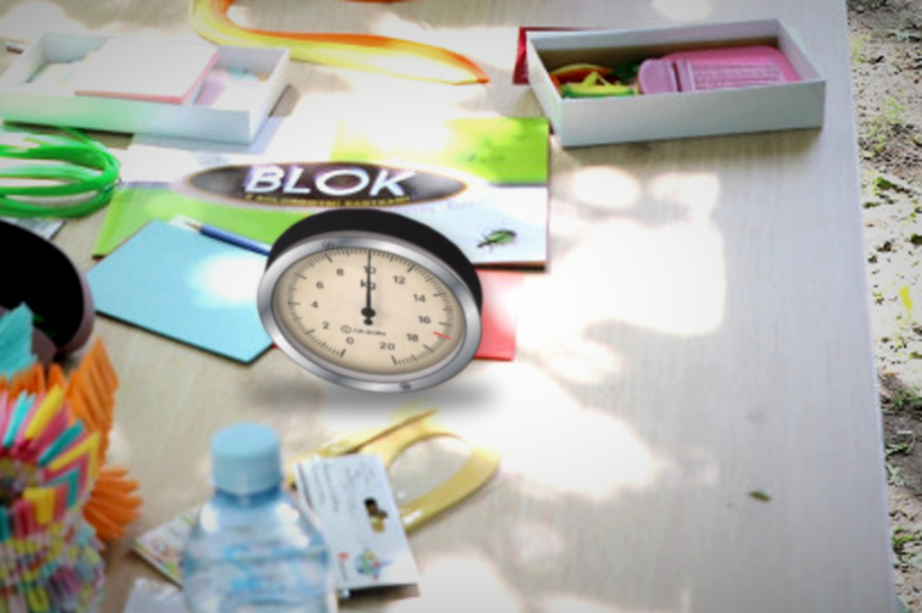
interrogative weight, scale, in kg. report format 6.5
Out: 10
